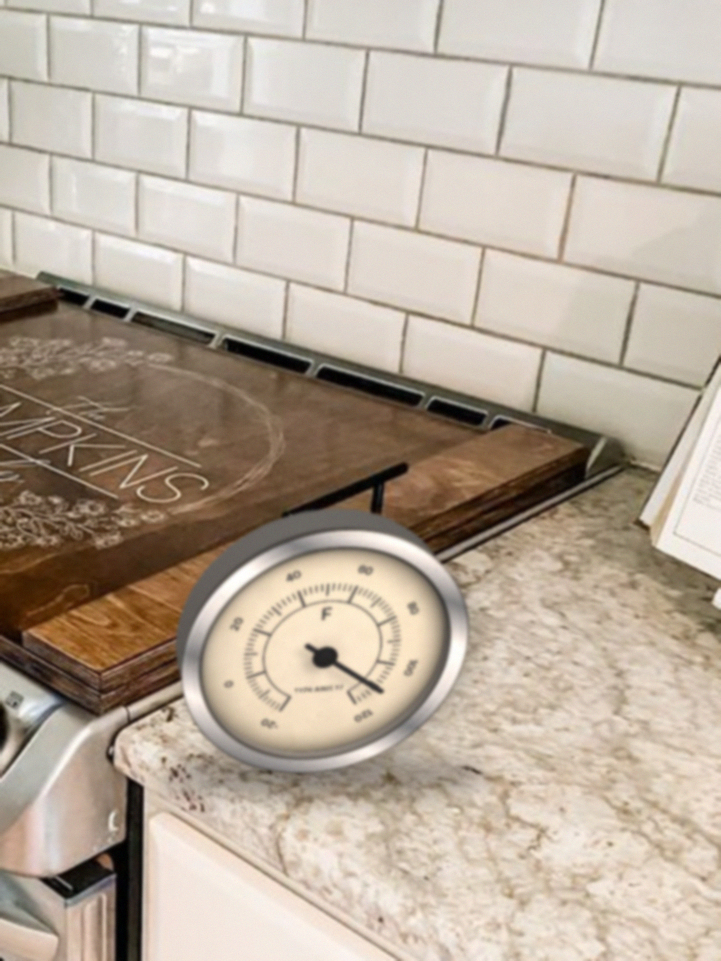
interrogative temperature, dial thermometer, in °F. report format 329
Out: 110
